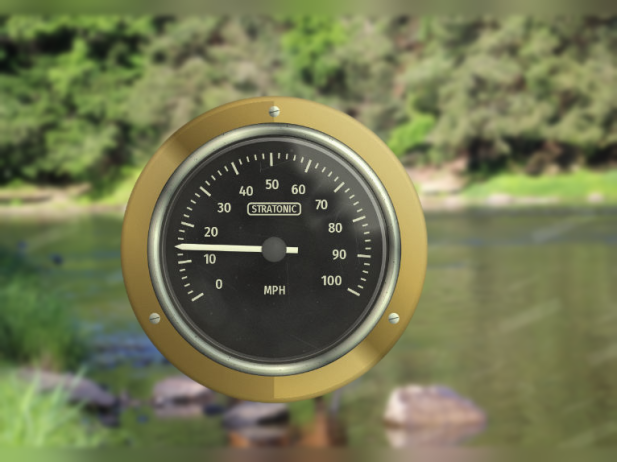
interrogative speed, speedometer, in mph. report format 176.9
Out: 14
